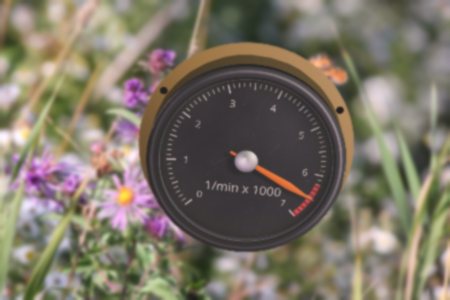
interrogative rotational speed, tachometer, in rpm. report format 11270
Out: 6500
